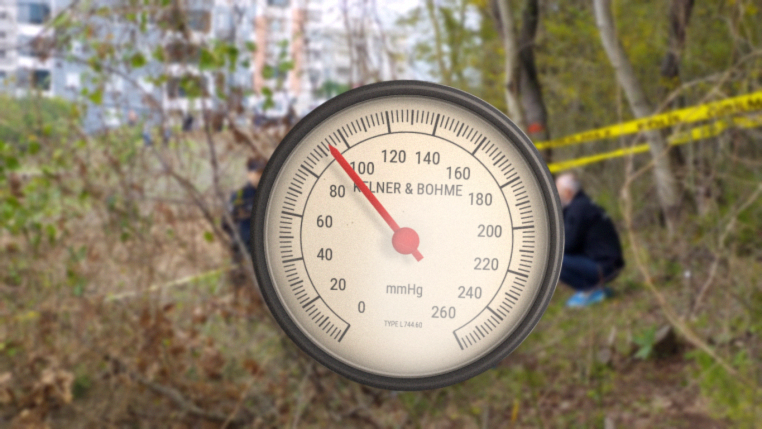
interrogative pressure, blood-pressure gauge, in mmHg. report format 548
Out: 94
